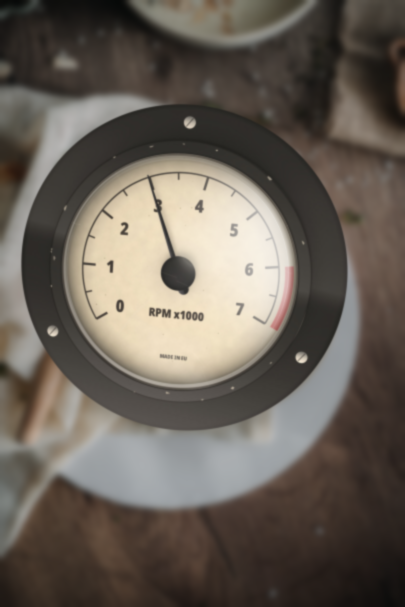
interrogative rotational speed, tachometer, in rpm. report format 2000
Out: 3000
